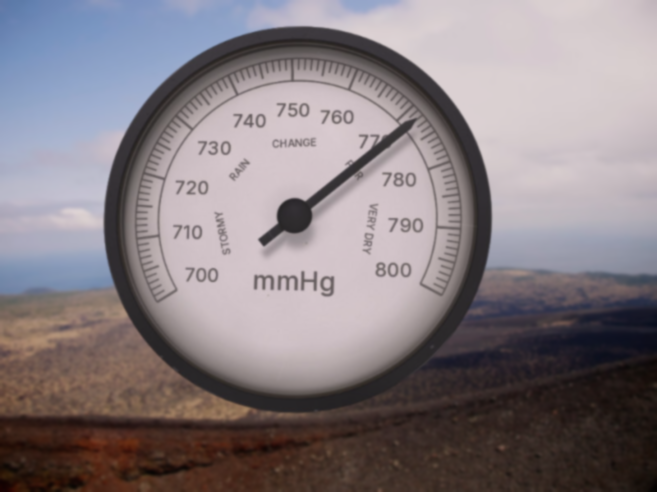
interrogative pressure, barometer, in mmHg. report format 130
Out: 772
